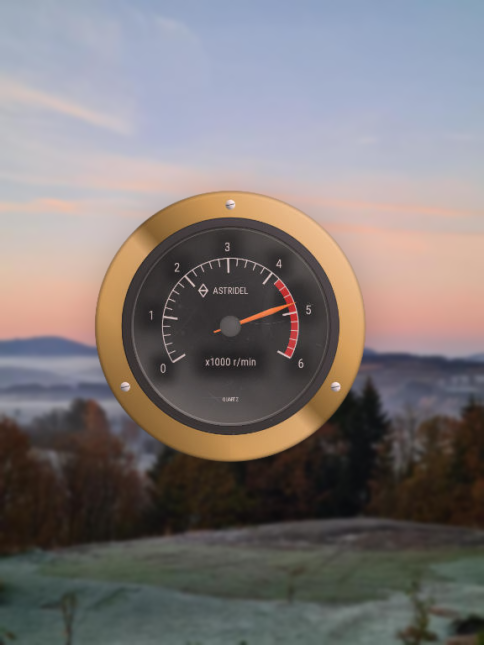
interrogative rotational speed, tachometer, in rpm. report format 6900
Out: 4800
